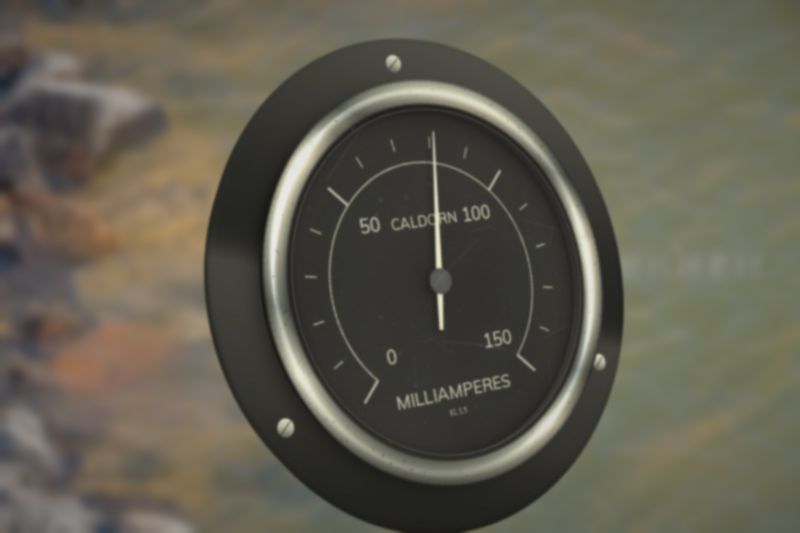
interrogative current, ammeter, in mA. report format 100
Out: 80
